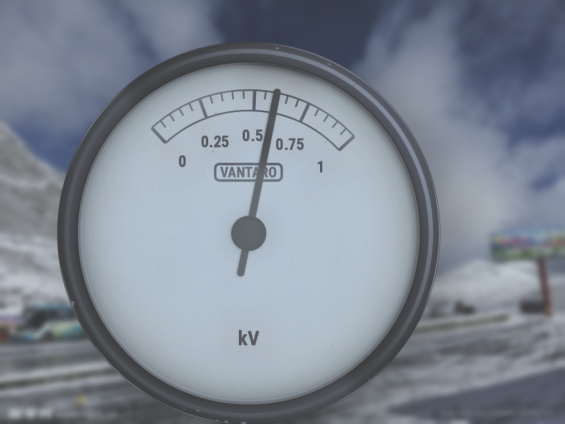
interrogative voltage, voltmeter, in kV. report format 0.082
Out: 0.6
